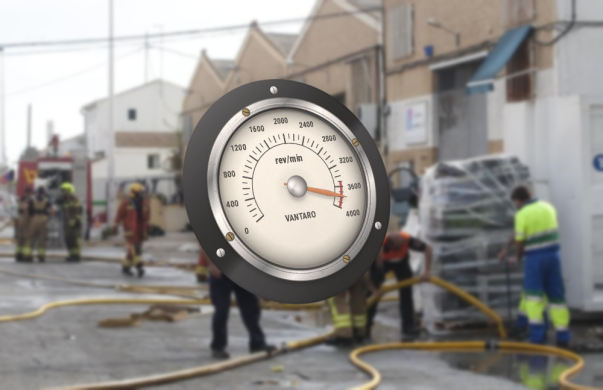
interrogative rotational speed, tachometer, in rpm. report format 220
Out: 3800
